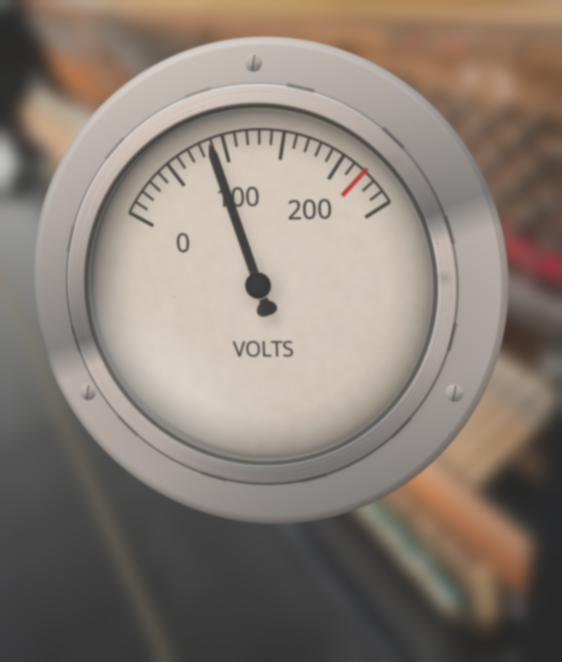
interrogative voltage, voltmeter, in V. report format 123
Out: 90
